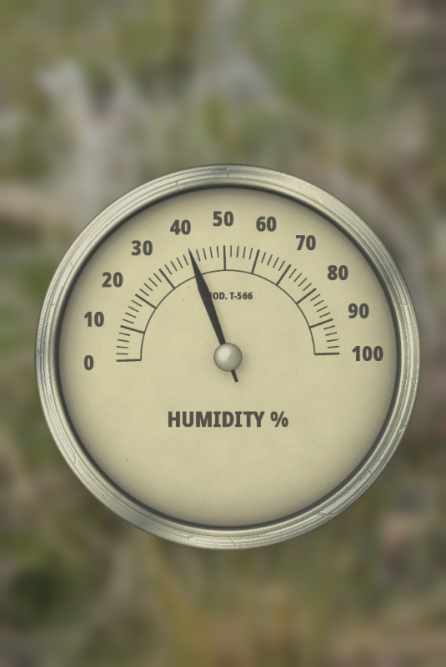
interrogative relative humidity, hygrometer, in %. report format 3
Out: 40
